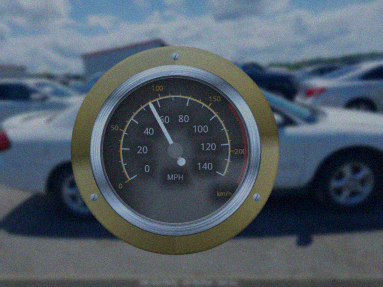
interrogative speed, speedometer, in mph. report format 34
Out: 55
